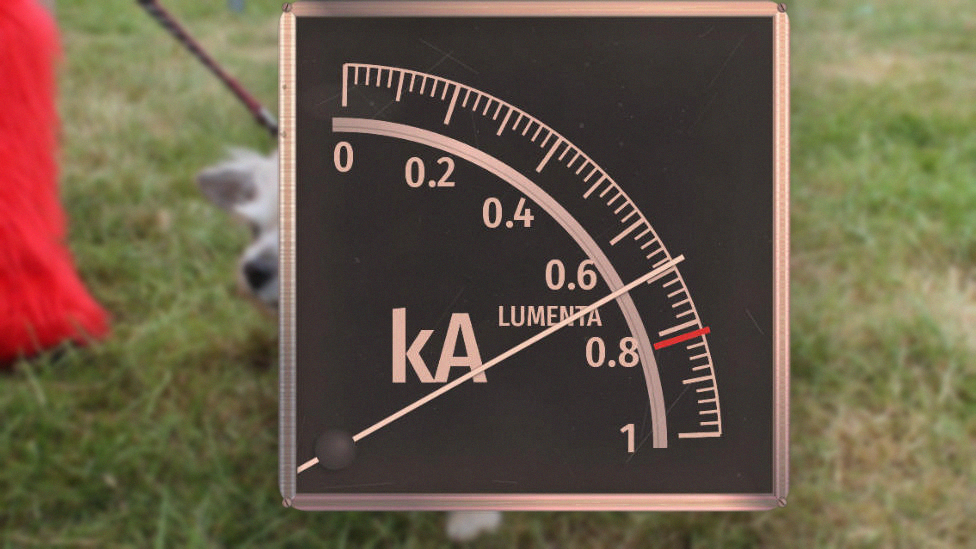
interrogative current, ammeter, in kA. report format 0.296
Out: 0.69
